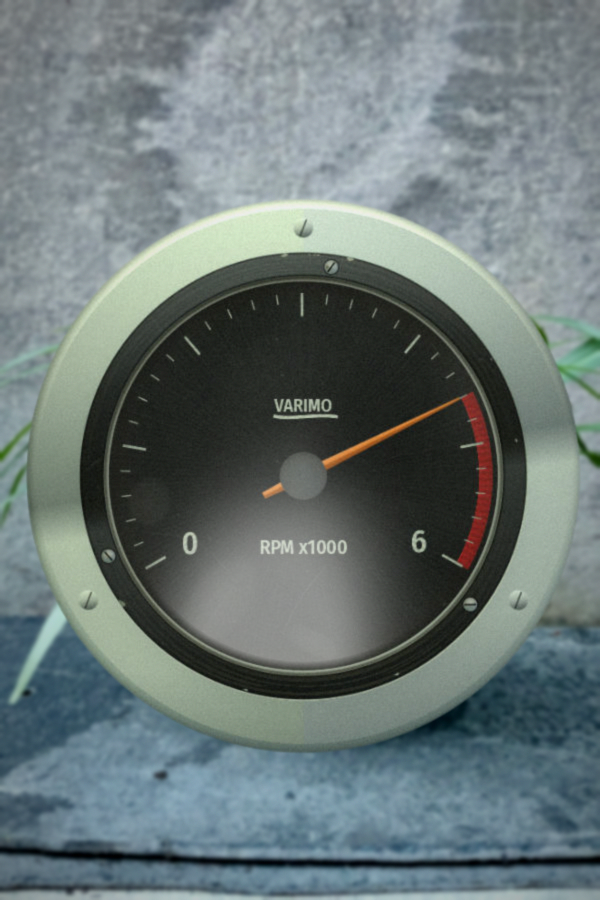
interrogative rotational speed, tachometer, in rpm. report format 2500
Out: 4600
